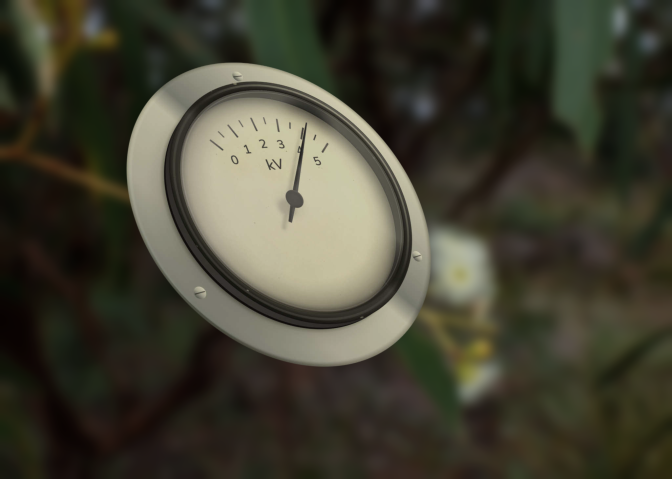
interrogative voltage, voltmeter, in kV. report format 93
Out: 4
